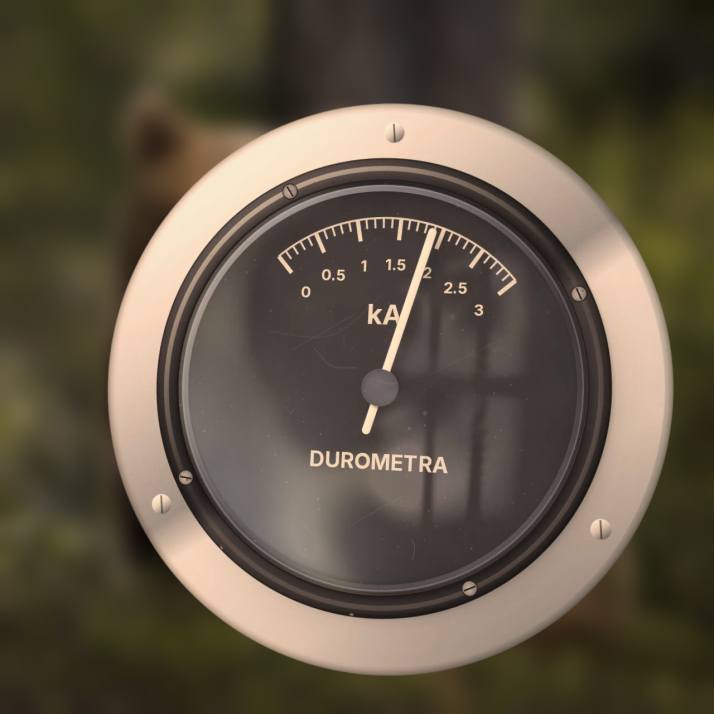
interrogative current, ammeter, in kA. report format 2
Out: 1.9
